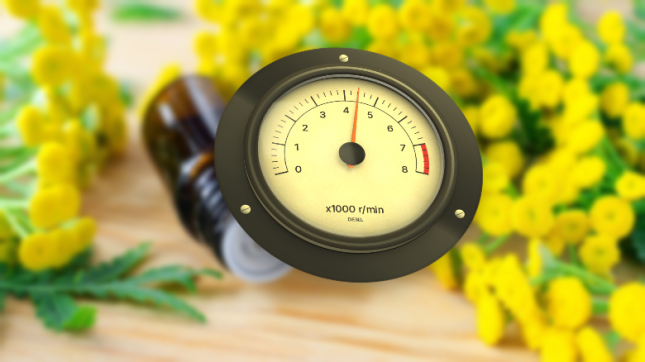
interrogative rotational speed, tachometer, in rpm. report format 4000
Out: 4400
